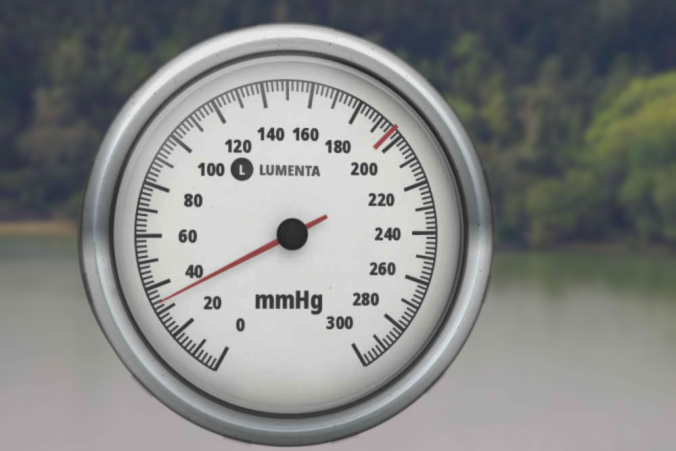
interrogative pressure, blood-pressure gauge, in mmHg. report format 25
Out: 34
